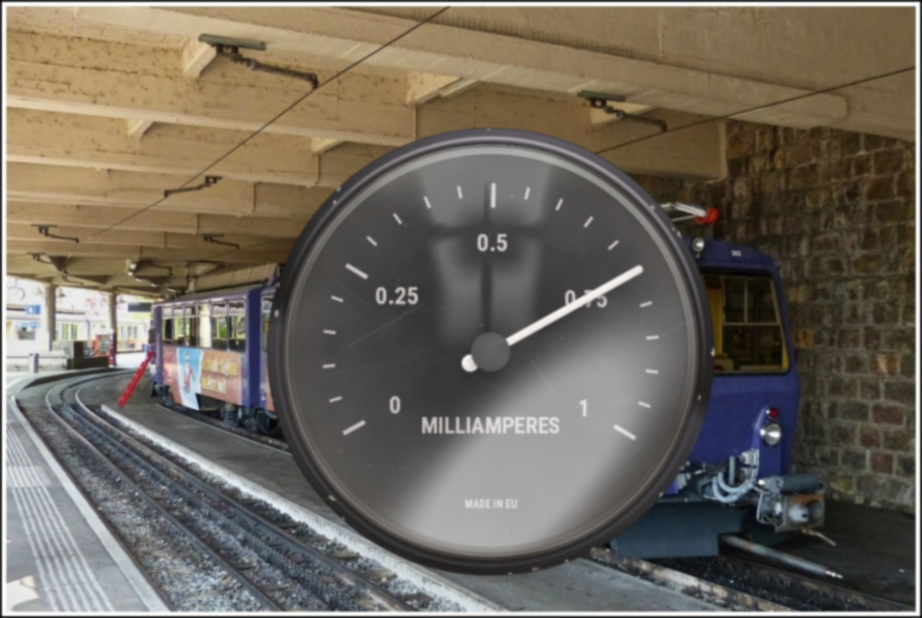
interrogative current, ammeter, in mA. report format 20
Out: 0.75
